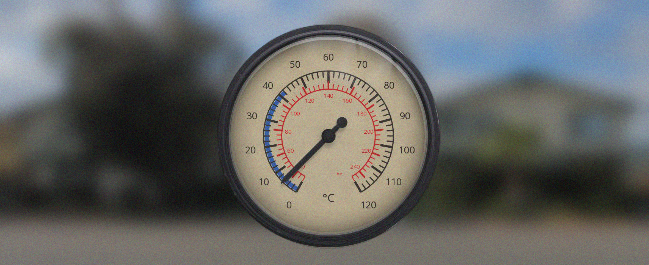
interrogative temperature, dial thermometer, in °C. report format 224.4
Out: 6
